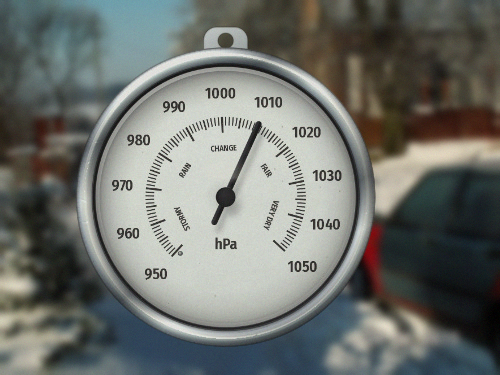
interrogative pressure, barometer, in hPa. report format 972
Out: 1010
